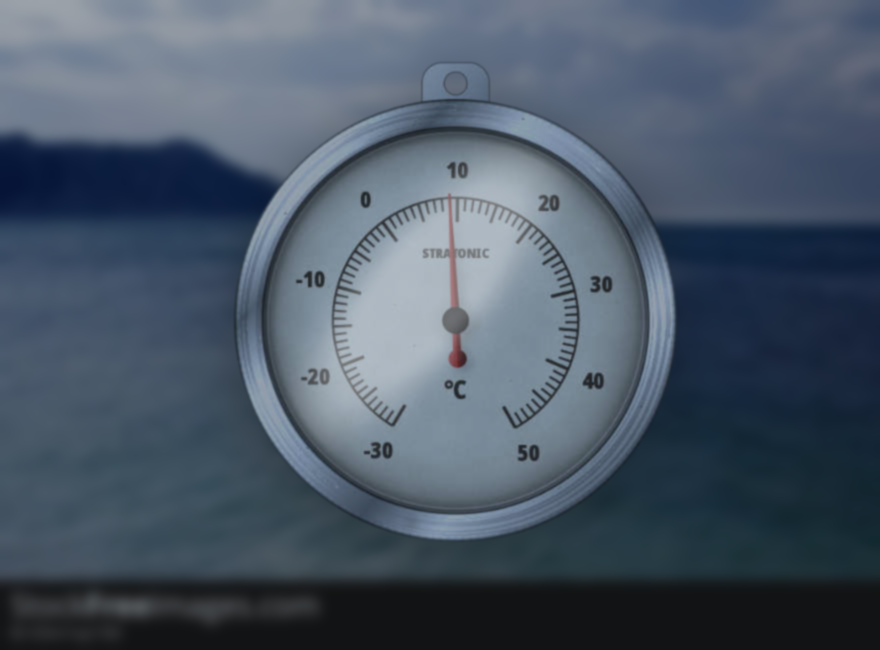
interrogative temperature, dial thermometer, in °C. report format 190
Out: 9
